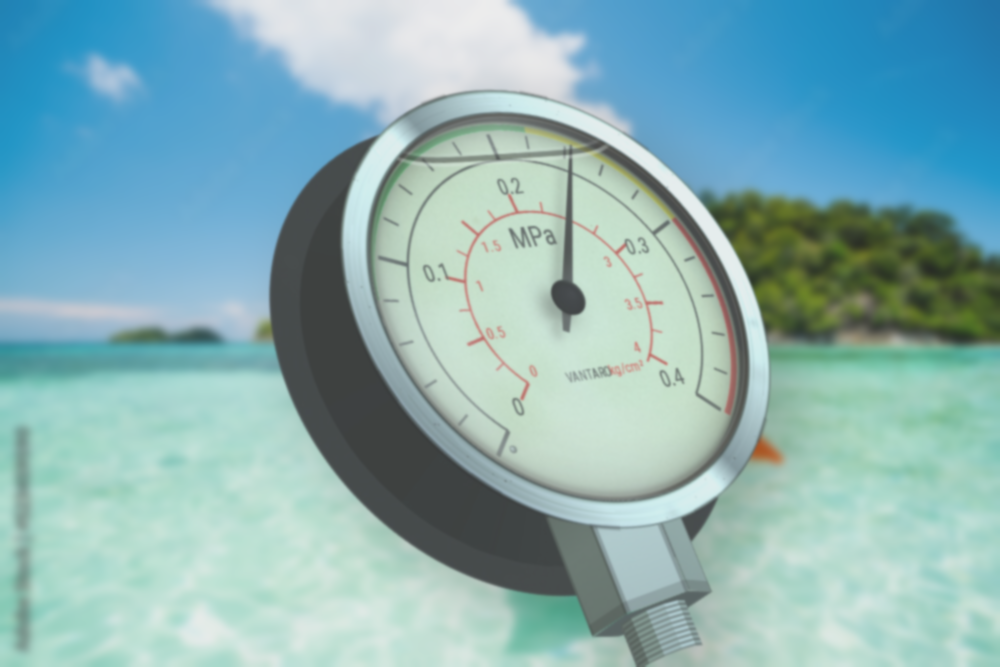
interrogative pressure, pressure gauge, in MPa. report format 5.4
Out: 0.24
